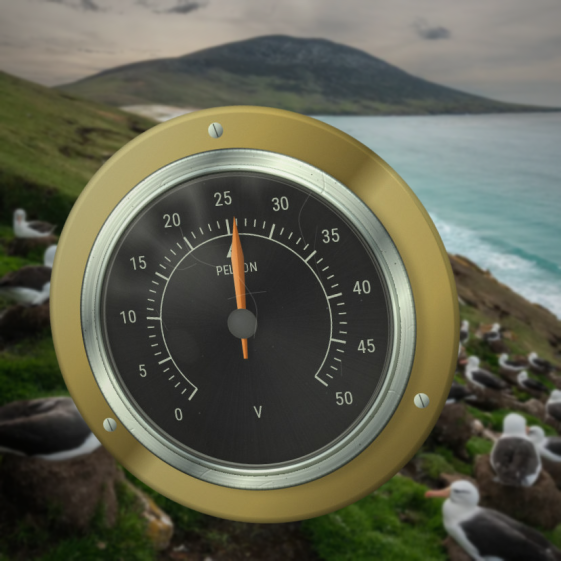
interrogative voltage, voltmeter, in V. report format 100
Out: 26
